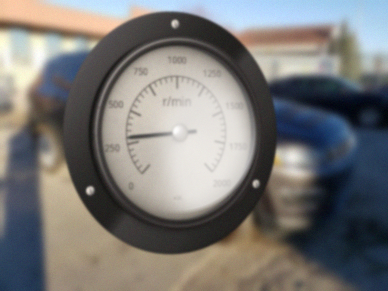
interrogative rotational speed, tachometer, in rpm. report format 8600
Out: 300
